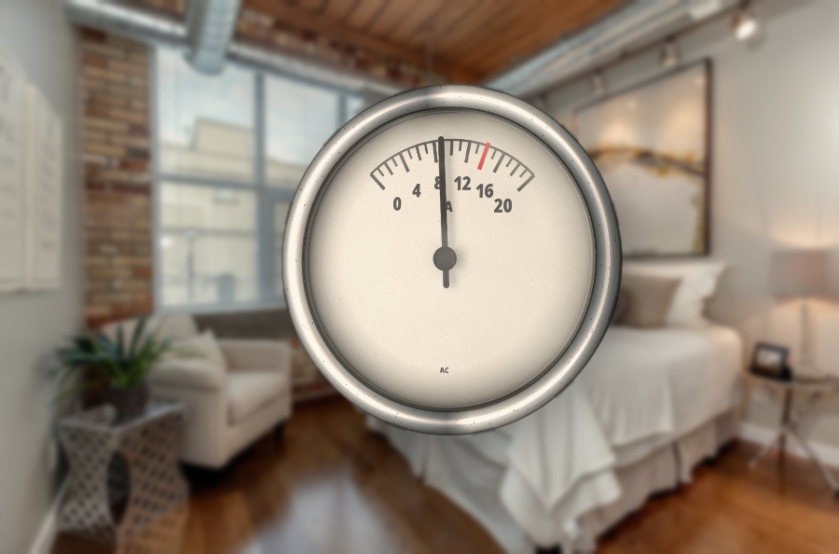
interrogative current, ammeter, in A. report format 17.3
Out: 9
